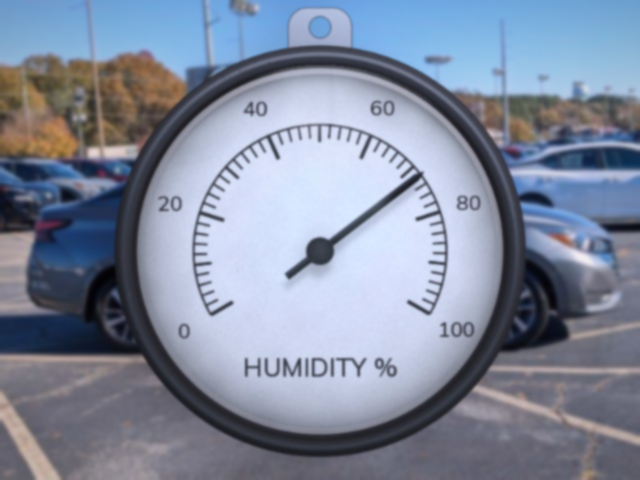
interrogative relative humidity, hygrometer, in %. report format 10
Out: 72
